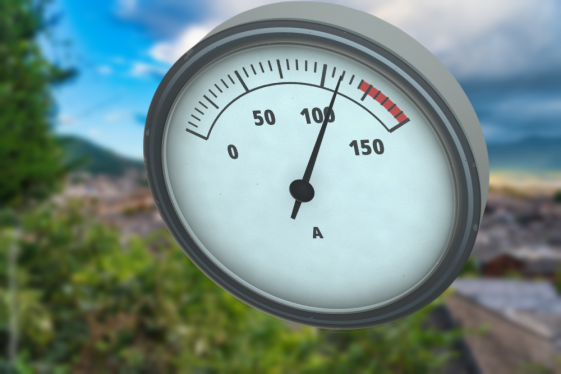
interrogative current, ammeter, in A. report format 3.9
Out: 110
